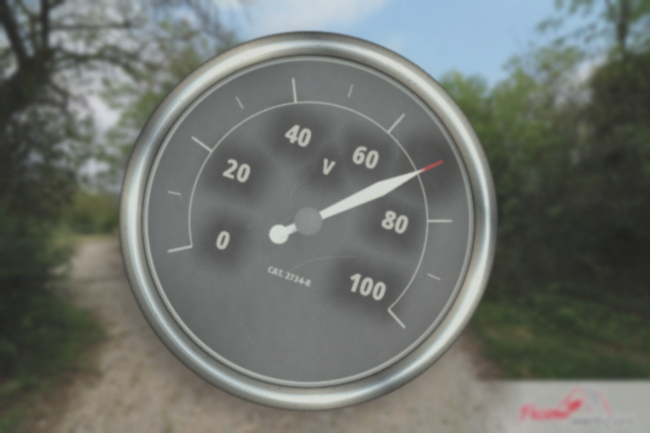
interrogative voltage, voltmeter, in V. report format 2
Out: 70
